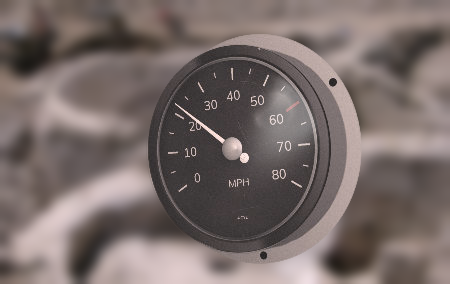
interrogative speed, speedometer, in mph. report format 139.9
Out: 22.5
